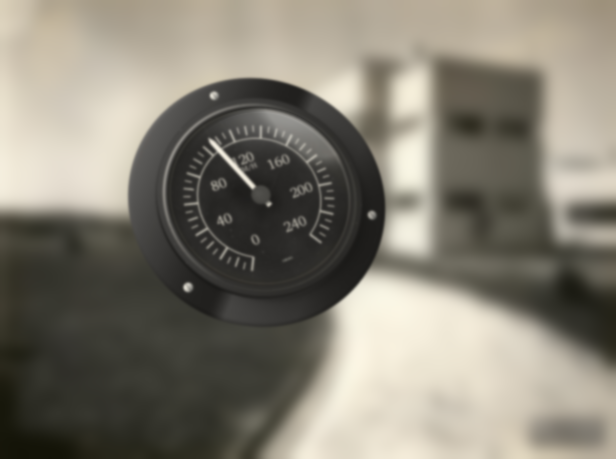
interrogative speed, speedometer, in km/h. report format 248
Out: 105
